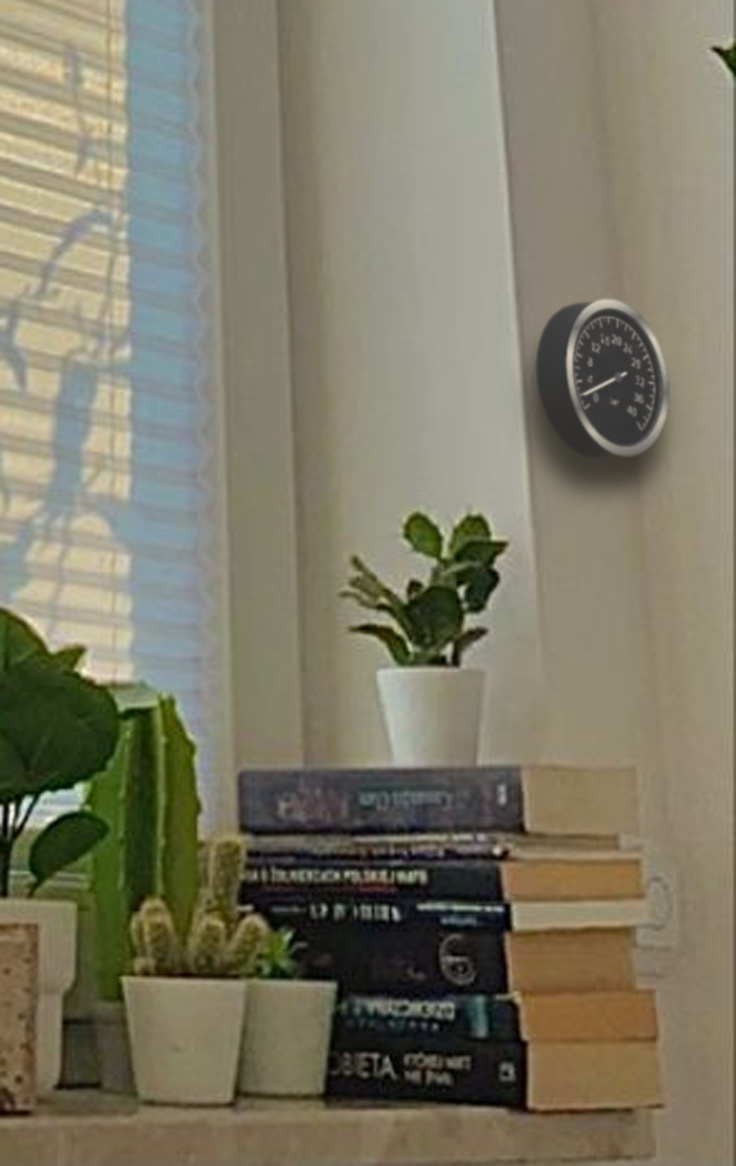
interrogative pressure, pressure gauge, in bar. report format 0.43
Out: 2
